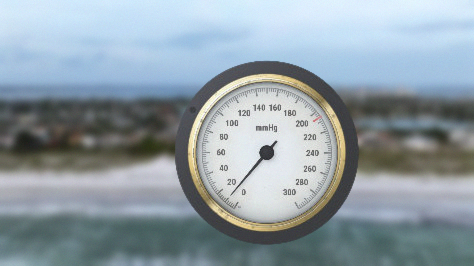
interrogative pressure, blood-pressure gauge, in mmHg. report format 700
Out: 10
